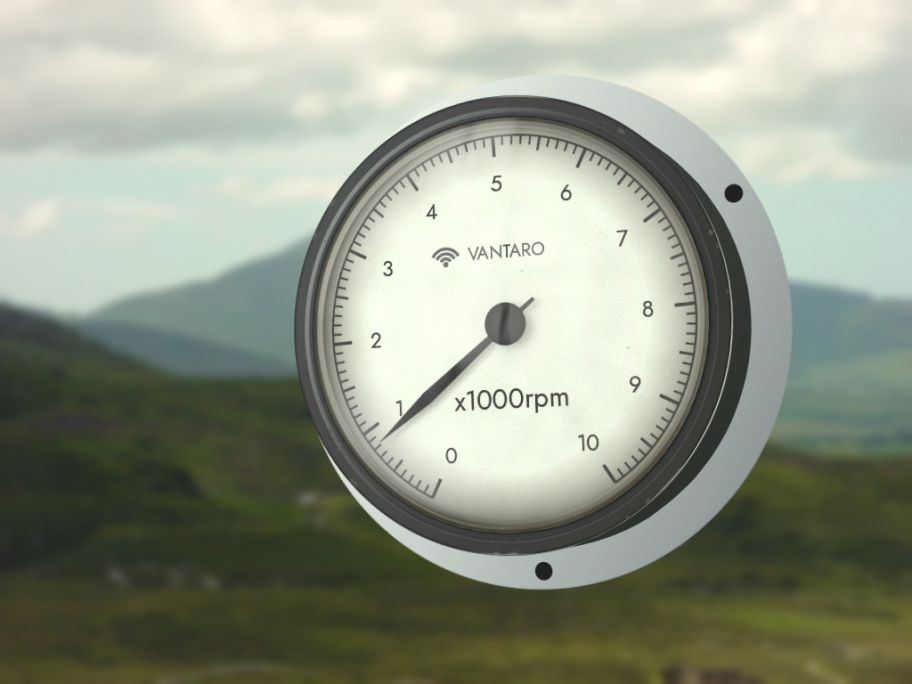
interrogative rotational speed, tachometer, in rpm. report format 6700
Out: 800
